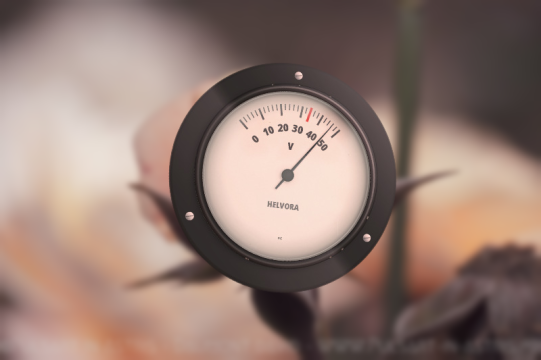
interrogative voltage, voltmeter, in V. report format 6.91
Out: 46
